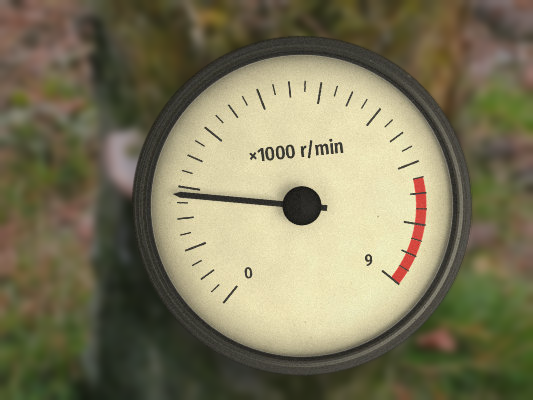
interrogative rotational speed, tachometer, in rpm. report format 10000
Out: 1875
